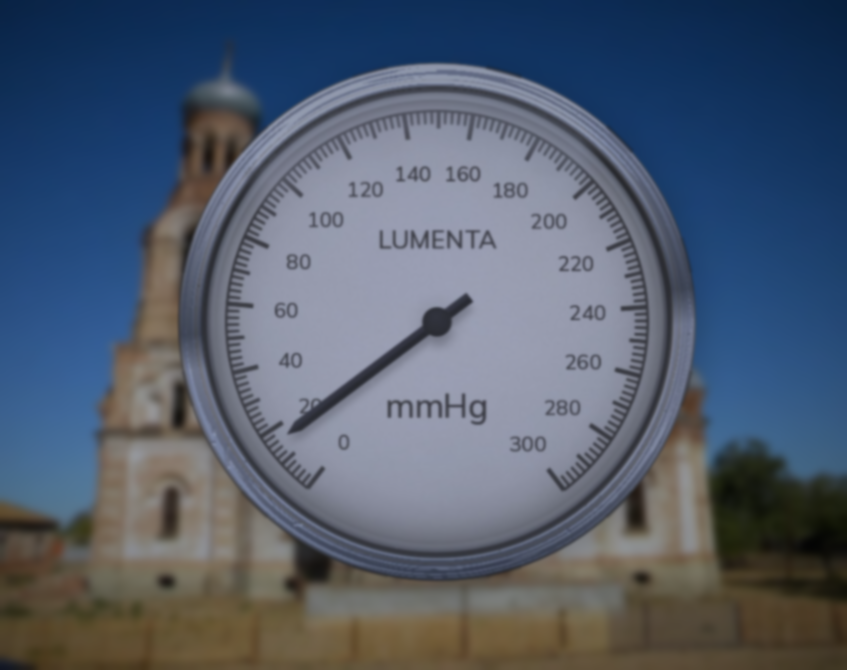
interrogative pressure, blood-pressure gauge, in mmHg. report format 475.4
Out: 16
